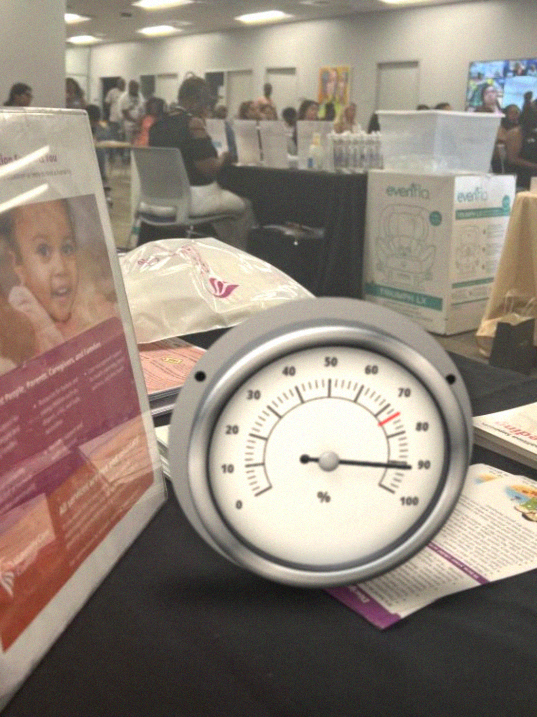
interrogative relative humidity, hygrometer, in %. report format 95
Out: 90
